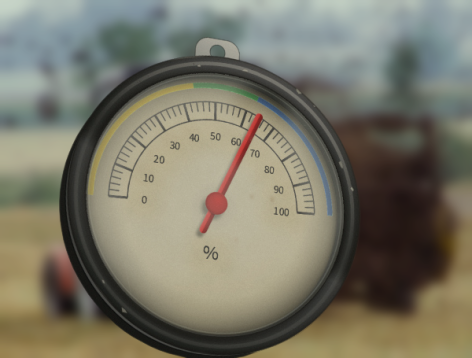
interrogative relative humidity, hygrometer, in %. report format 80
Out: 64
